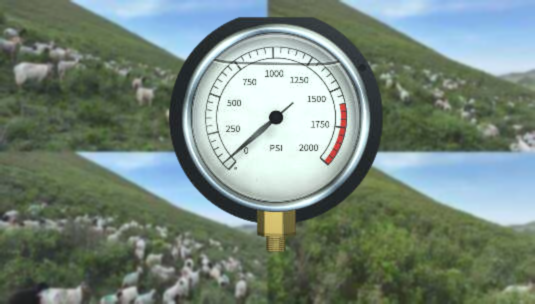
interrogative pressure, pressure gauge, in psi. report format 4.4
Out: 50
